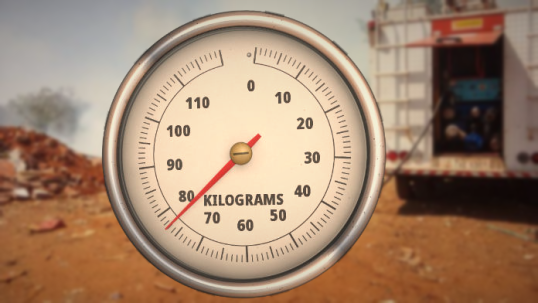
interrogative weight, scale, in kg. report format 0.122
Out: 77
